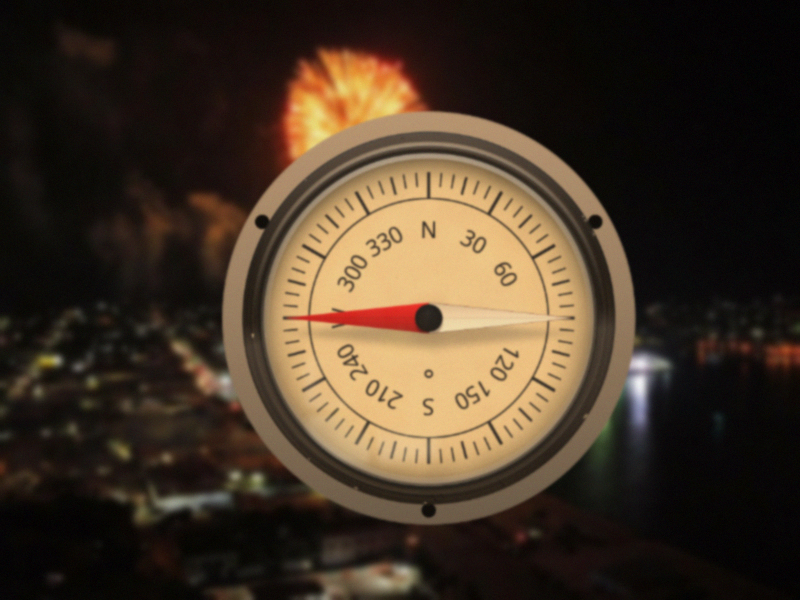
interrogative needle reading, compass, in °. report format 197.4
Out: 270
